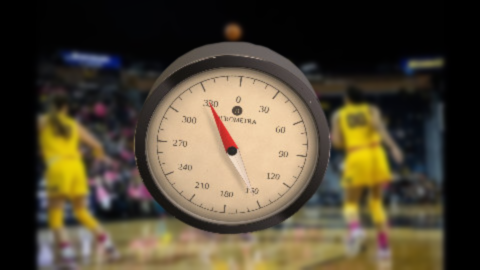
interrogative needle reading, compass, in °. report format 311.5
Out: 330
